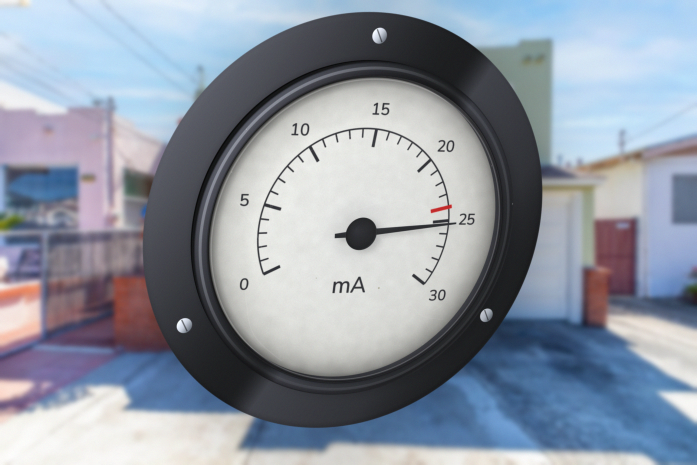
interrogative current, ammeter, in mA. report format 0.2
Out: 25
